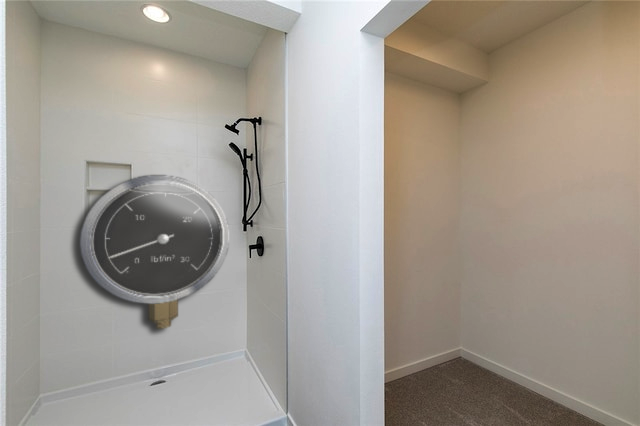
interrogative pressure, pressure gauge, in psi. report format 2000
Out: 2.5
